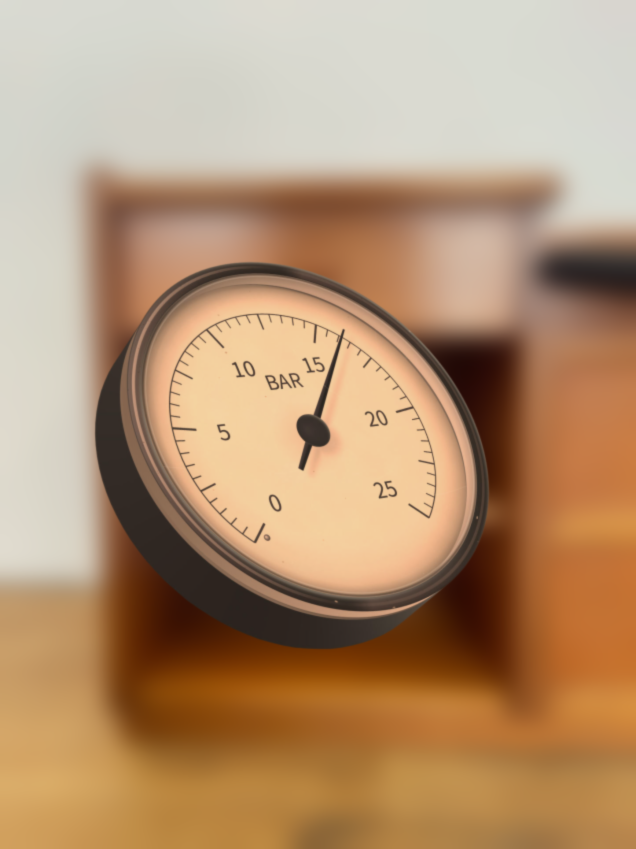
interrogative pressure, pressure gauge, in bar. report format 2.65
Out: 16
